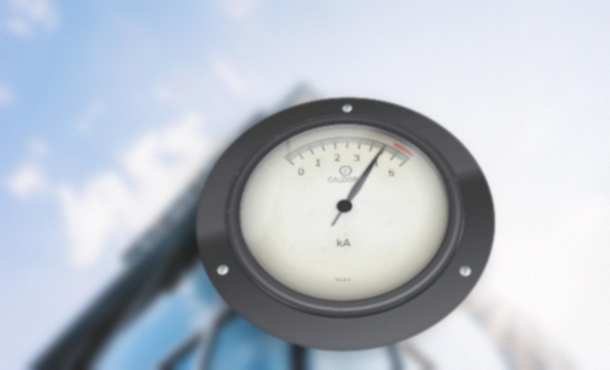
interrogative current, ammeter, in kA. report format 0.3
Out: 4
